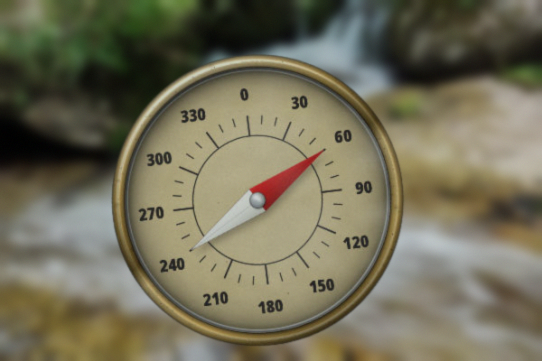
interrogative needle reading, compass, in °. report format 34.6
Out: 60
